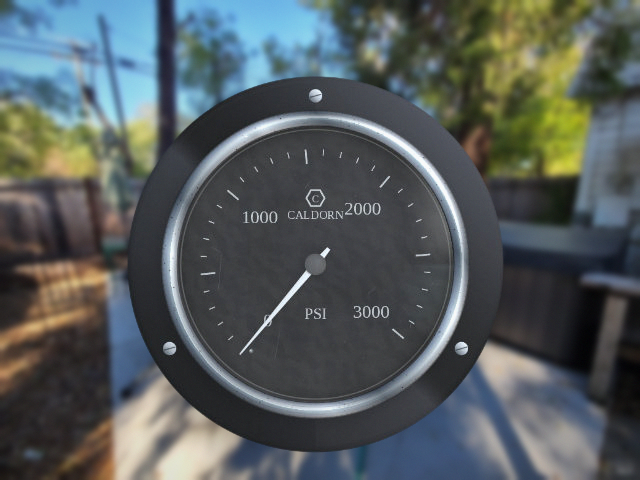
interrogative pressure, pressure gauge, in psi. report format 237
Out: 0
